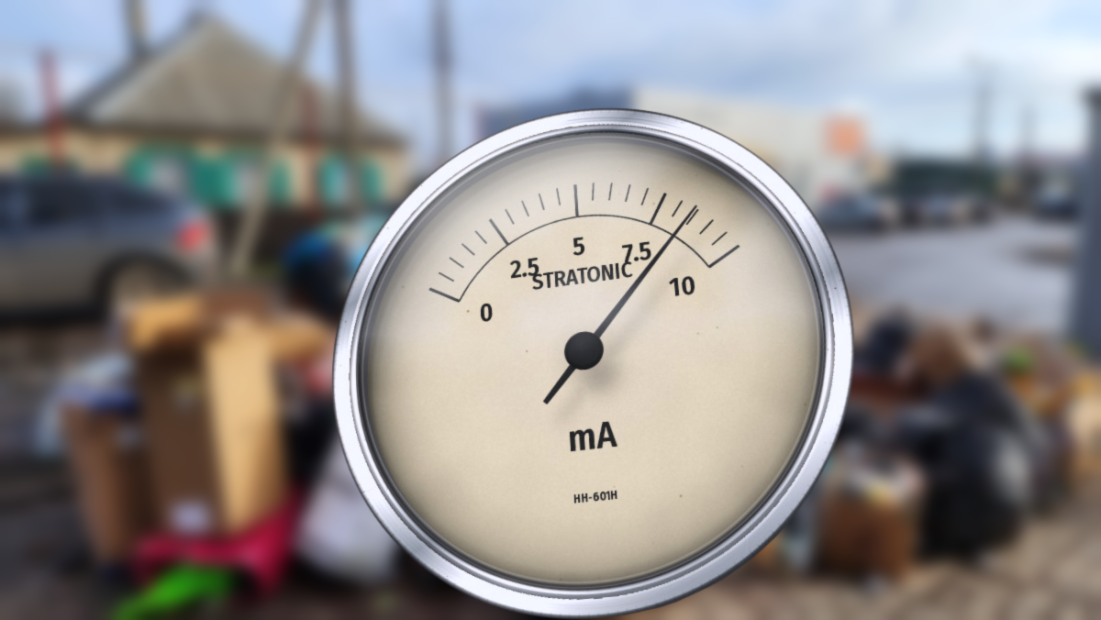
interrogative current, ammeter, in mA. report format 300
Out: 8.5
